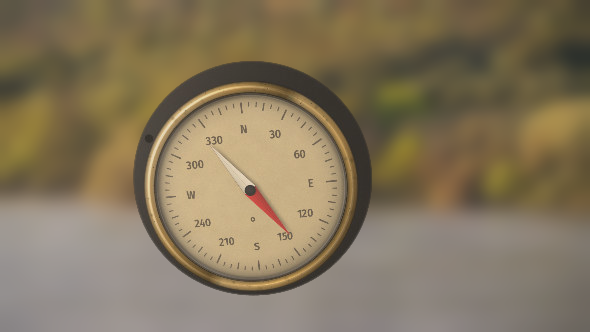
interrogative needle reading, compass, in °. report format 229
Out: 145
